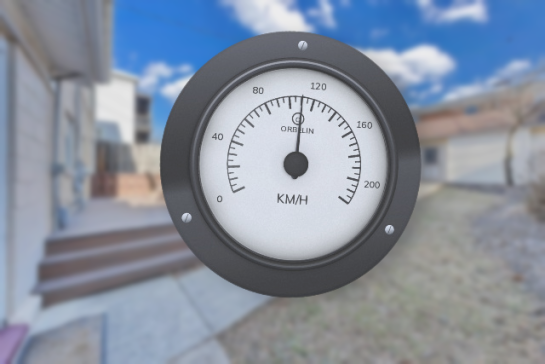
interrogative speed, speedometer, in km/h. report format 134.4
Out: 110
